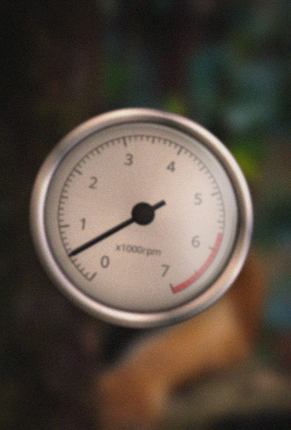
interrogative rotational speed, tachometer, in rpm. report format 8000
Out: 500
